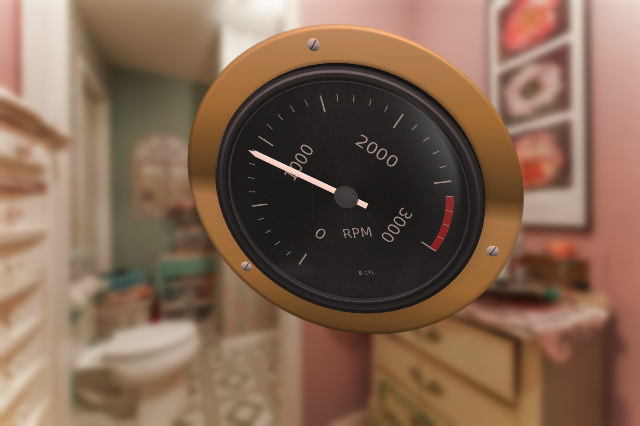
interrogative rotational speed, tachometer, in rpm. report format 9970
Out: 900
